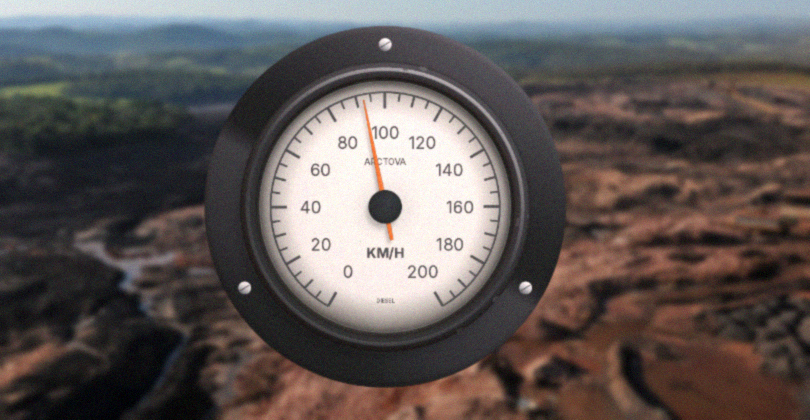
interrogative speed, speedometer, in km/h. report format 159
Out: 92.5
